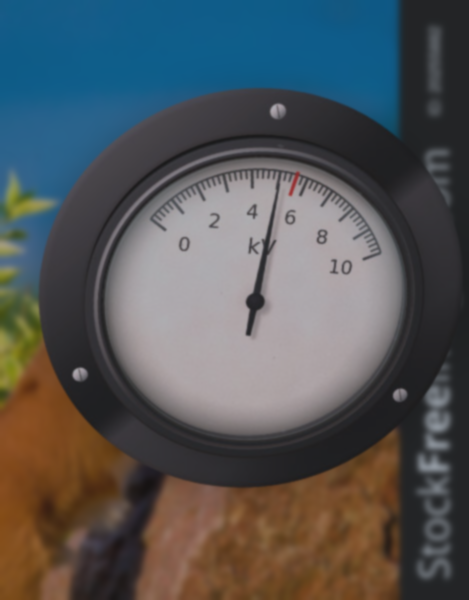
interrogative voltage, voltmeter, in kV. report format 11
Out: 5
